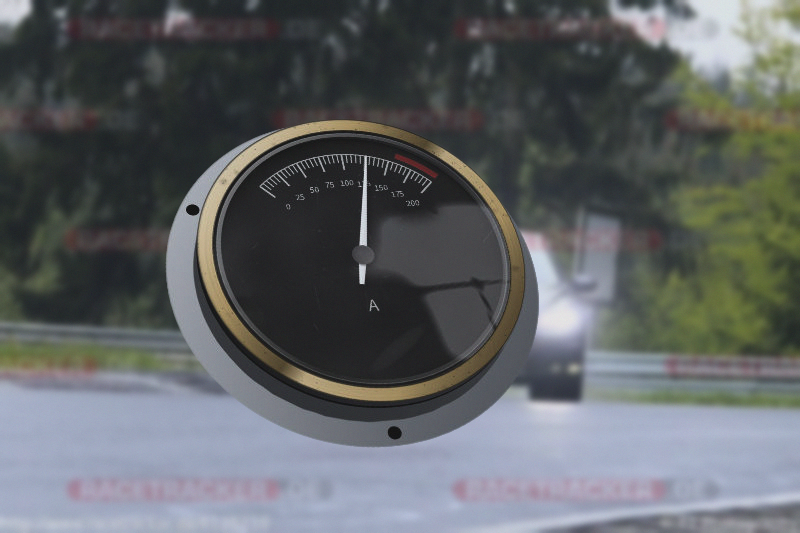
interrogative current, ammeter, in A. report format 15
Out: 125
